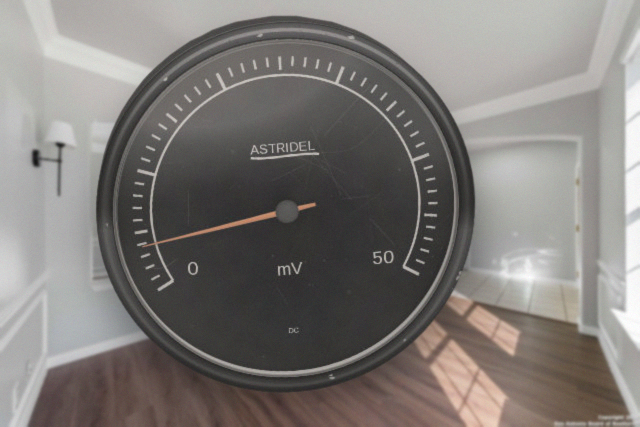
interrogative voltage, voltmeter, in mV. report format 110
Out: 4
